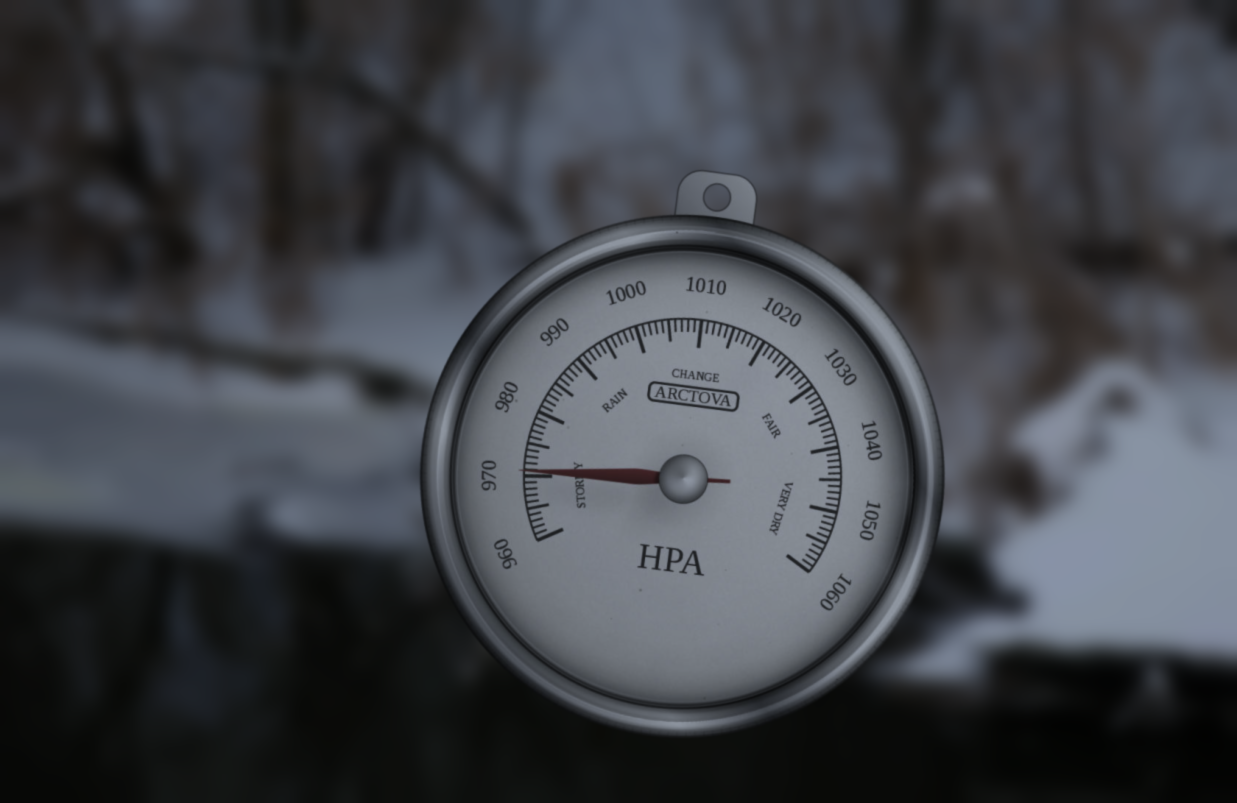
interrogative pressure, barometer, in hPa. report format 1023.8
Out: 971
